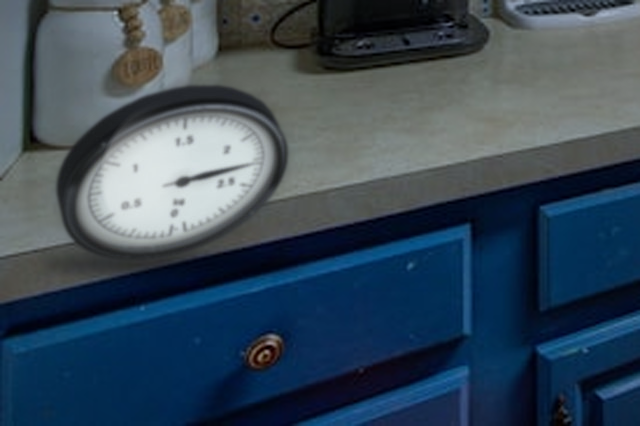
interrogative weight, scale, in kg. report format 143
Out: 2.25
